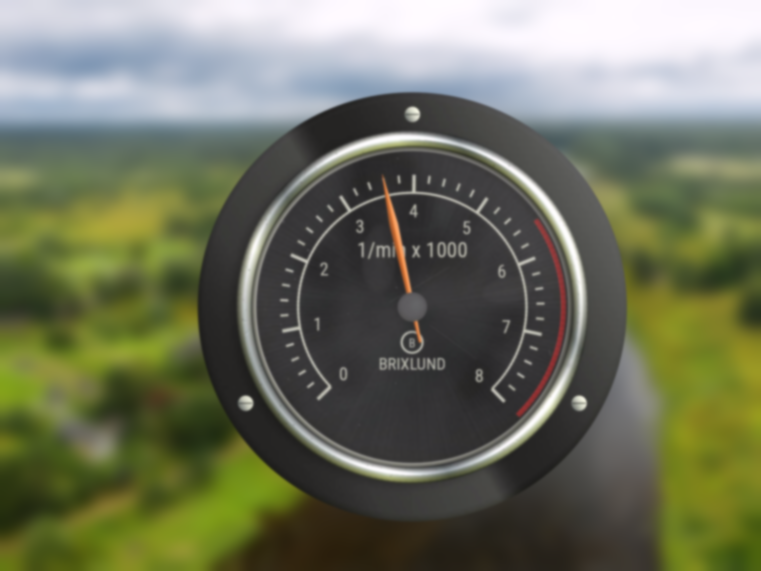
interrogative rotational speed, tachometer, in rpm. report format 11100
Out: 3600
